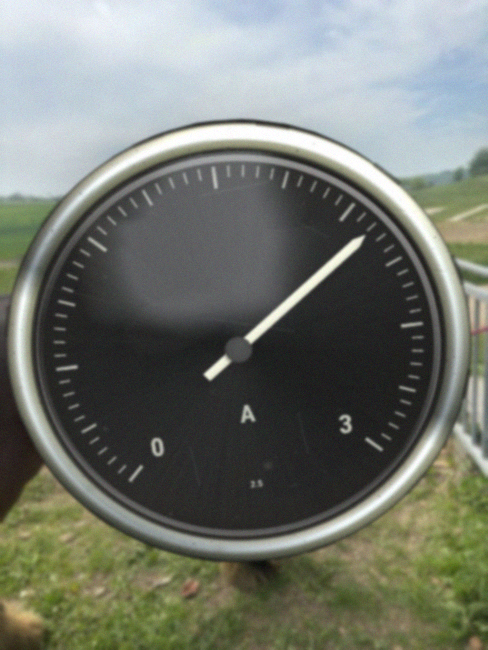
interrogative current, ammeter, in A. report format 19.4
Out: 2.1
